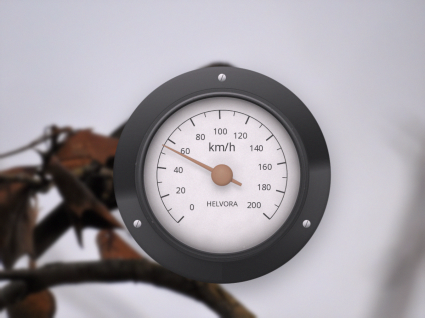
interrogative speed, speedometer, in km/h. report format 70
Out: 55
